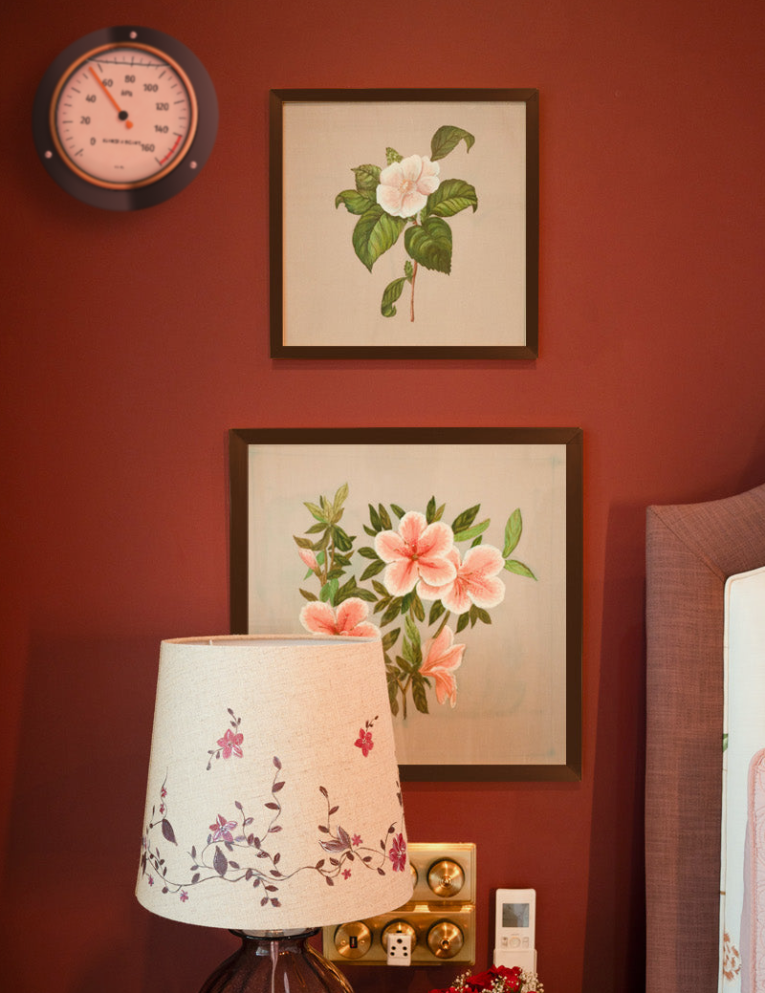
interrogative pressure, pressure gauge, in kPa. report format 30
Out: 55
